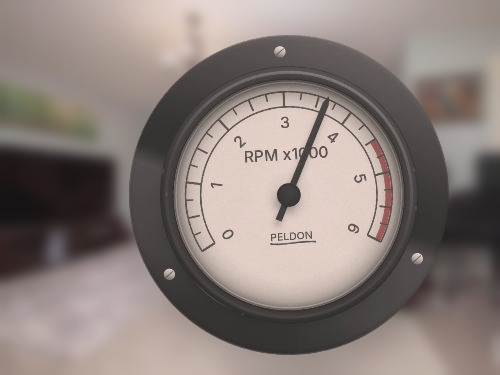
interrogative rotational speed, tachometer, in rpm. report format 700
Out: 3625
